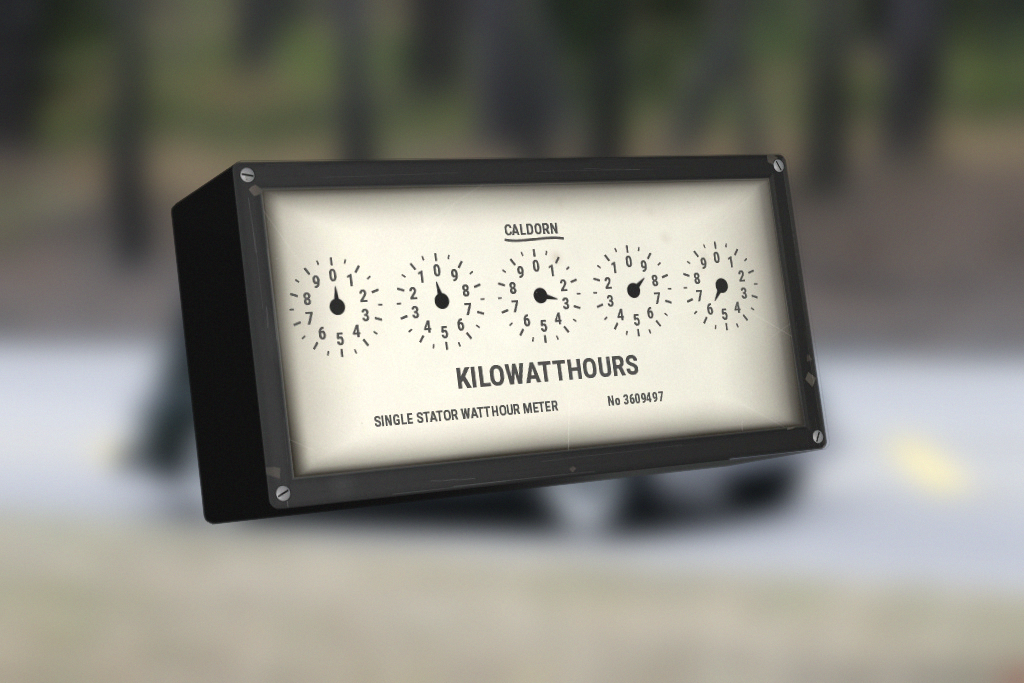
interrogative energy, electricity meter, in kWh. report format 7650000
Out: 286
